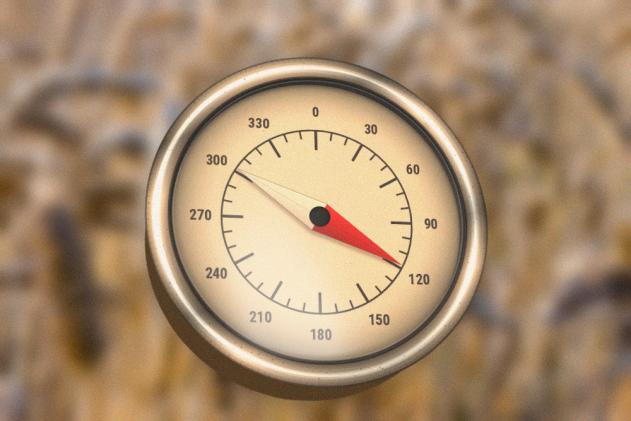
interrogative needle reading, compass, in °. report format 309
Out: 120
